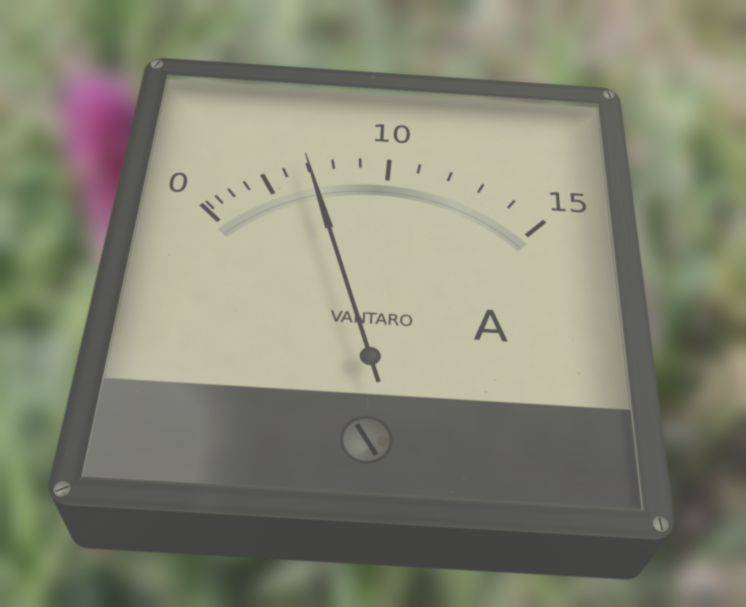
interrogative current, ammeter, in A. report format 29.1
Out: 7
